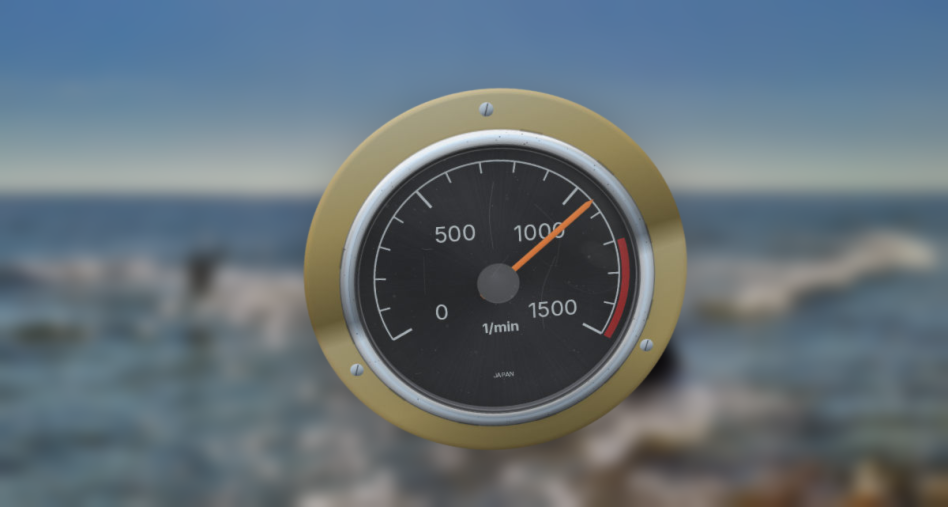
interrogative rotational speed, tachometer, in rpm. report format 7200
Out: 1050
